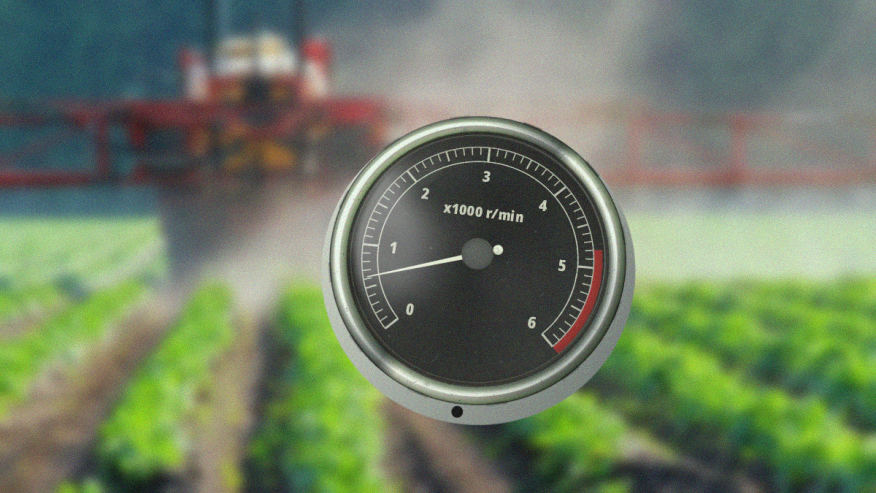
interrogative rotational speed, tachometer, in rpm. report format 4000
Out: 600
